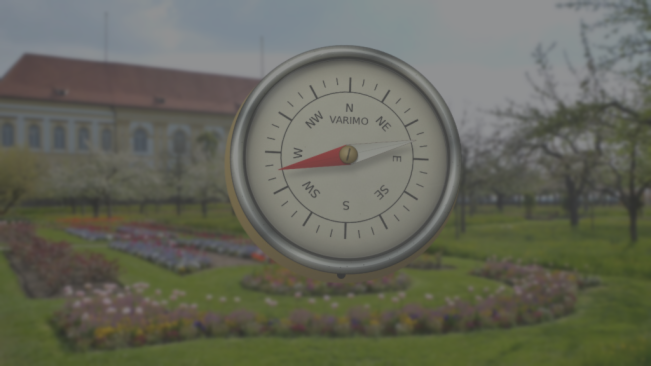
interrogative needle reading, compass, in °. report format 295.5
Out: 255
